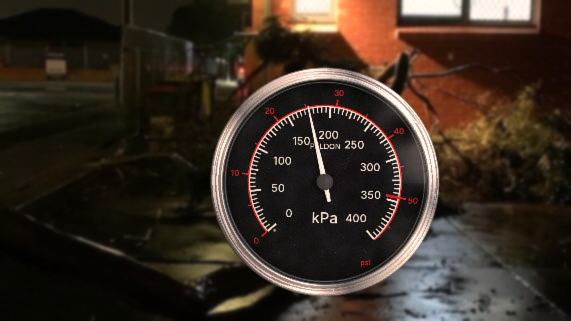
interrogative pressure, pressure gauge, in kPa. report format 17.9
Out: 175
